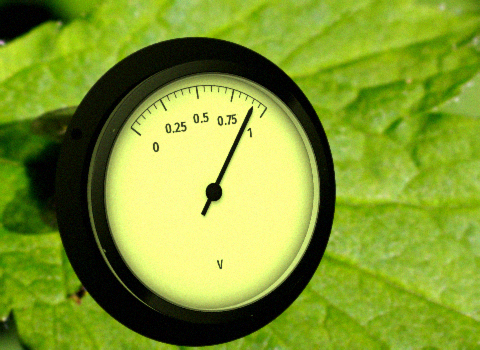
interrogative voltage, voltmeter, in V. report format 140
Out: 0.9
